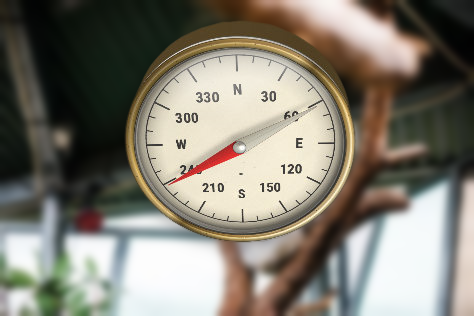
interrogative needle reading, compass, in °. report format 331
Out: 240
